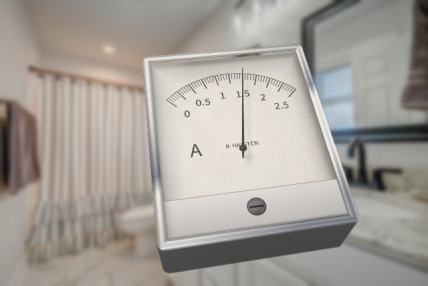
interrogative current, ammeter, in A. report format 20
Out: 1.5
